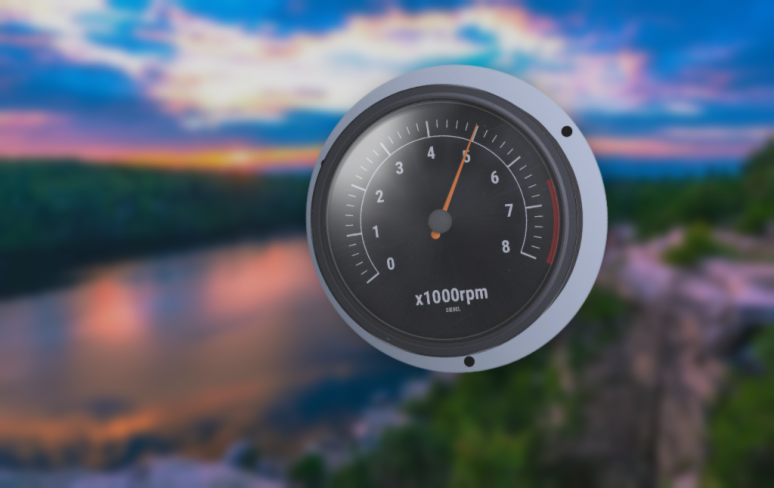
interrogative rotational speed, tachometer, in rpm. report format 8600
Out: 5000
